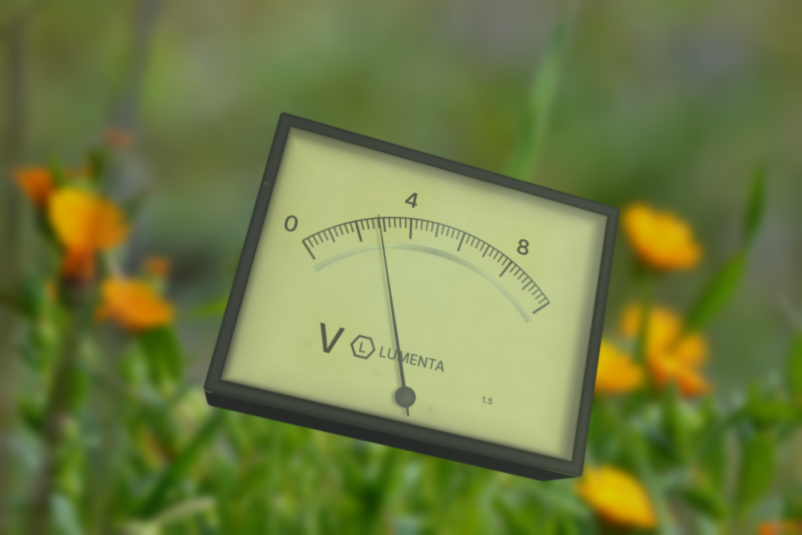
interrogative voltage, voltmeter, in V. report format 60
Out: 2.8
